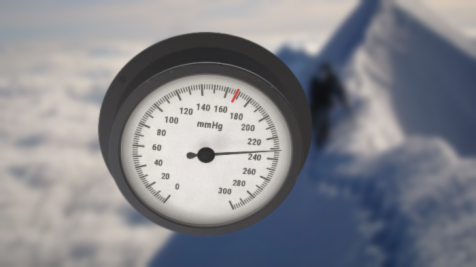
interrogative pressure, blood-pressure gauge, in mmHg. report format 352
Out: 230
